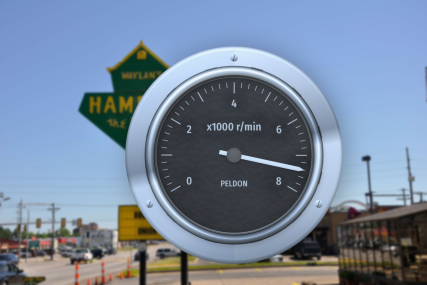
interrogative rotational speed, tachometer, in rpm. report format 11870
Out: 7400
